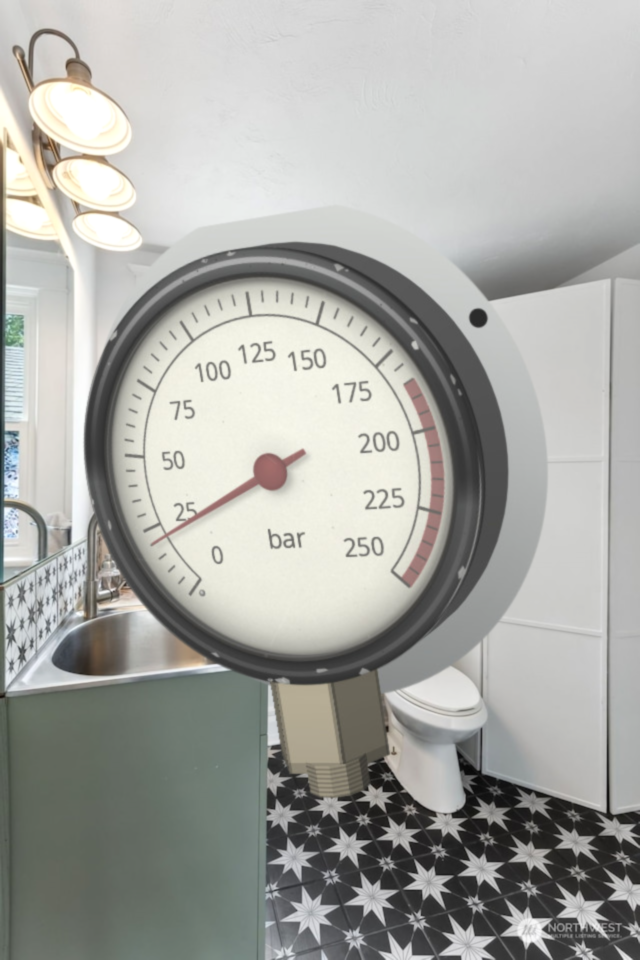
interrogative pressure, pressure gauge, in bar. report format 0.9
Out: 20
